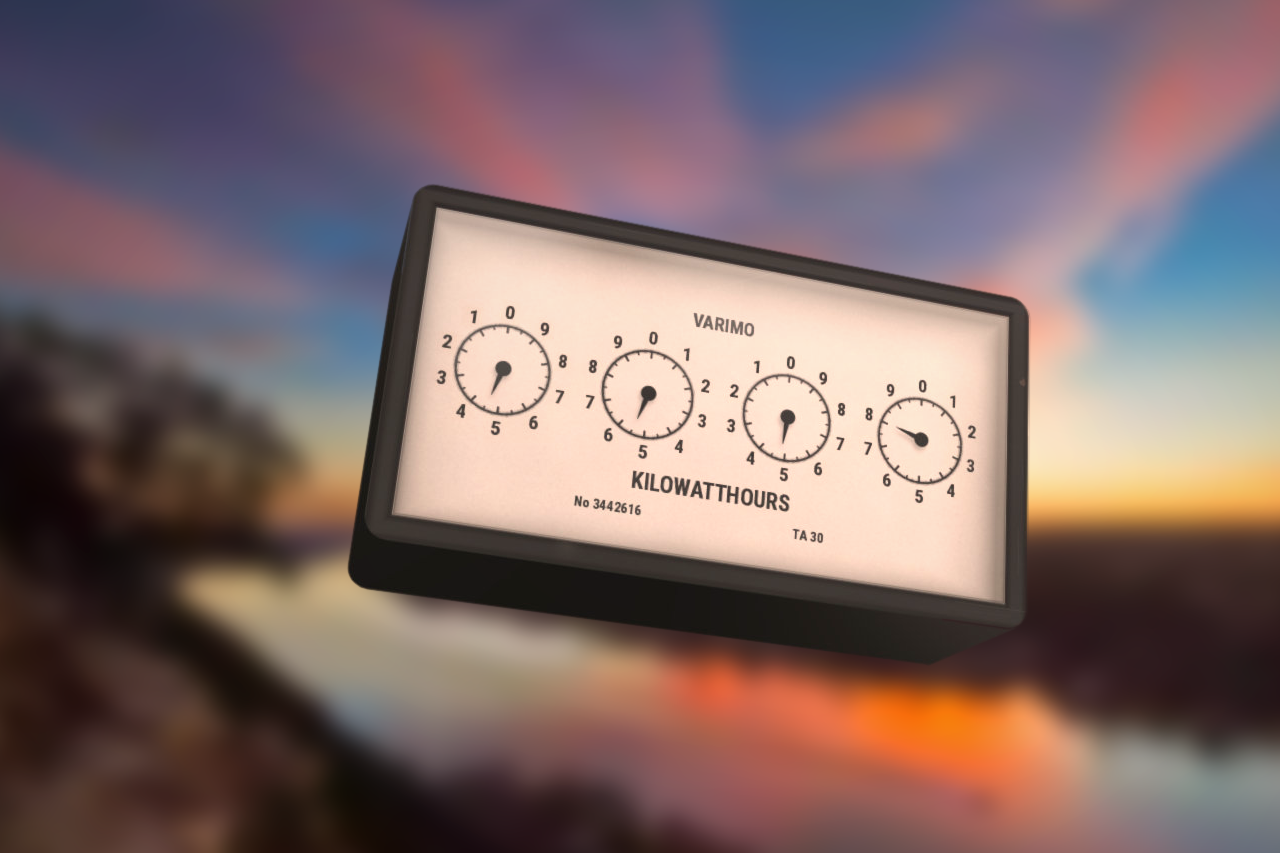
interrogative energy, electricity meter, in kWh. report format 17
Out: 4548
